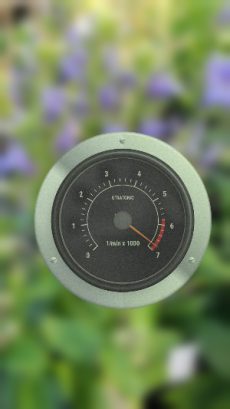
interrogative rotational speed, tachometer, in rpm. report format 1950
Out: 6800
